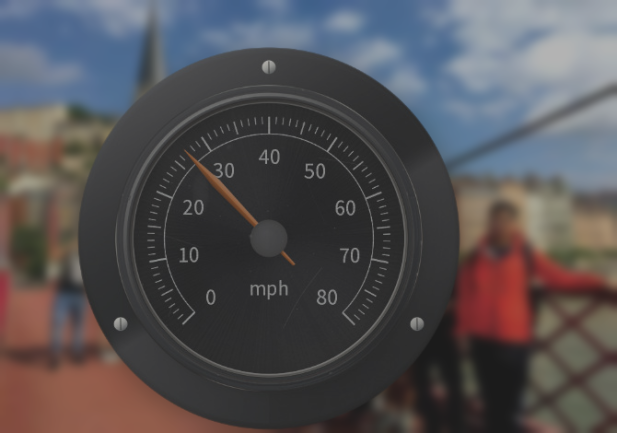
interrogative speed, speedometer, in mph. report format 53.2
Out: 27
